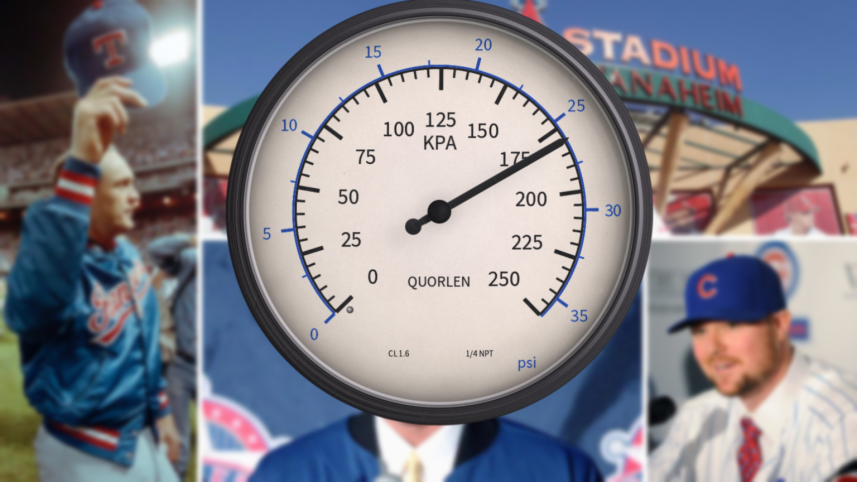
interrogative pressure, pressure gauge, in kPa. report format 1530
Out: 180
